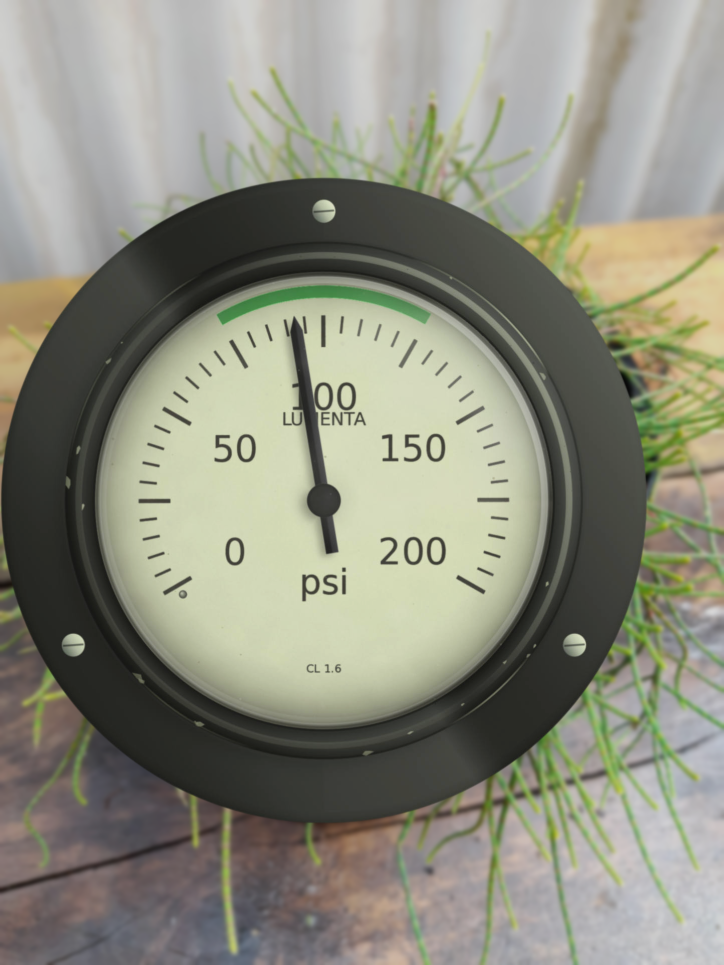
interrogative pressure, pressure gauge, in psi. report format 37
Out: 92.5
